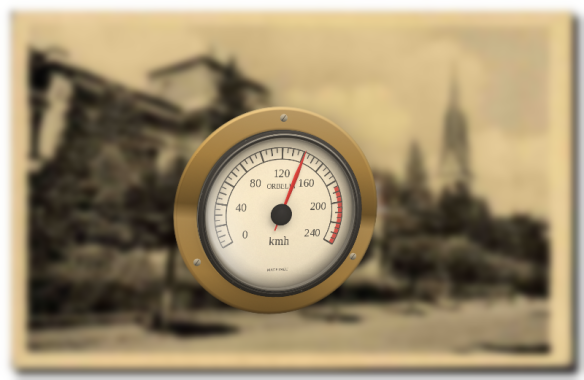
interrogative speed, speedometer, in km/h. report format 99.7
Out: 140
